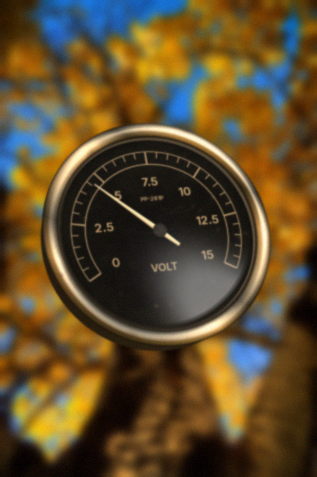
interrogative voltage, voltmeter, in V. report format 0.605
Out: 4.5
